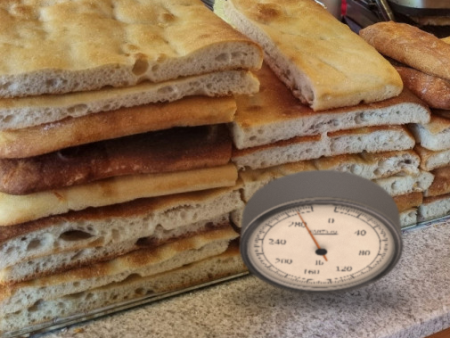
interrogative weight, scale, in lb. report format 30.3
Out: 290
